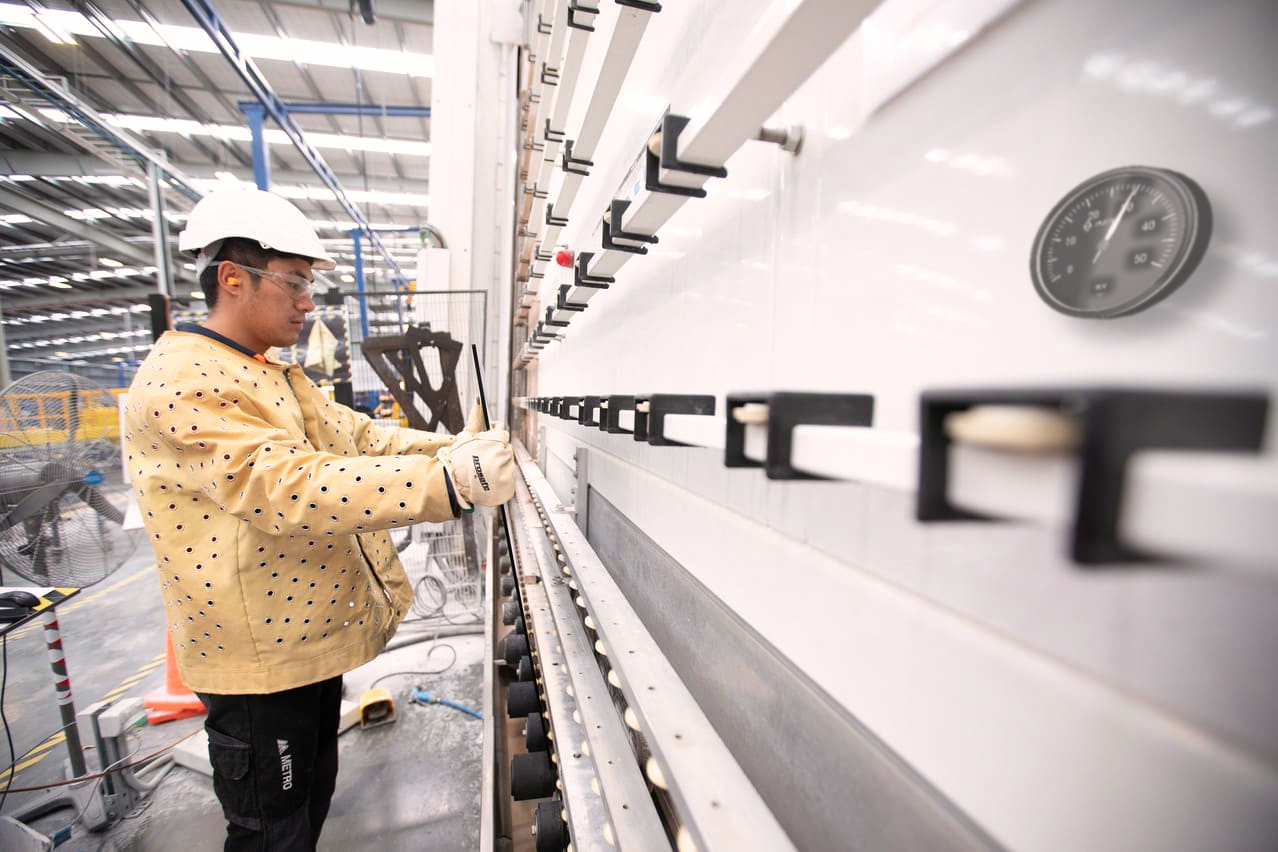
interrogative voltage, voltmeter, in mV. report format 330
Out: 30
